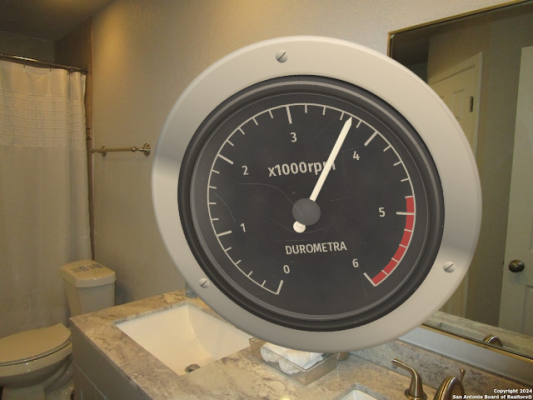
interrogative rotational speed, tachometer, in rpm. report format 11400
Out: 3700
